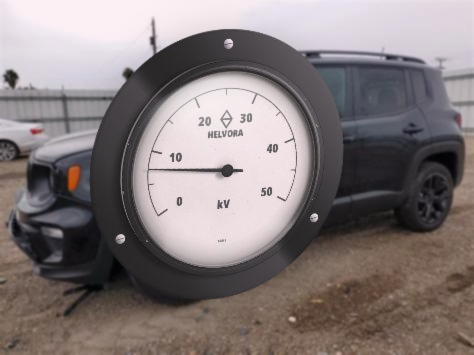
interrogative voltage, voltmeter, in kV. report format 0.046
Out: 7.5
